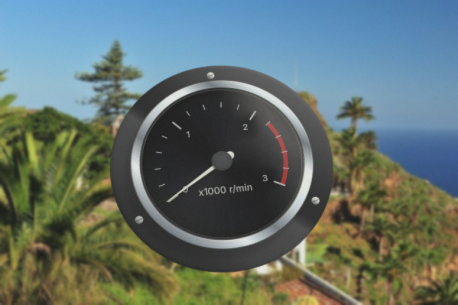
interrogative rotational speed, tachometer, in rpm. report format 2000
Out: 0
